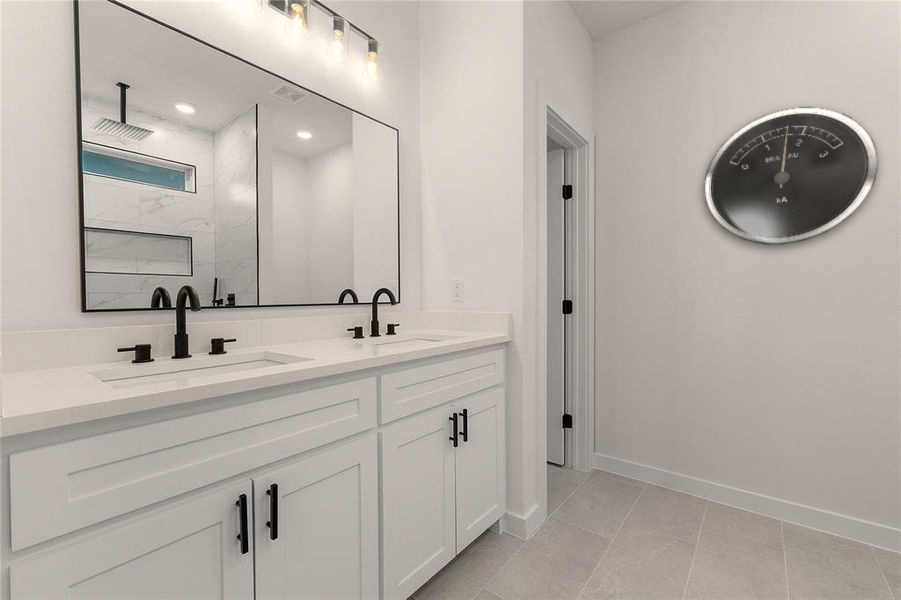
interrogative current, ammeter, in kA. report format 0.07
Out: 1.6
